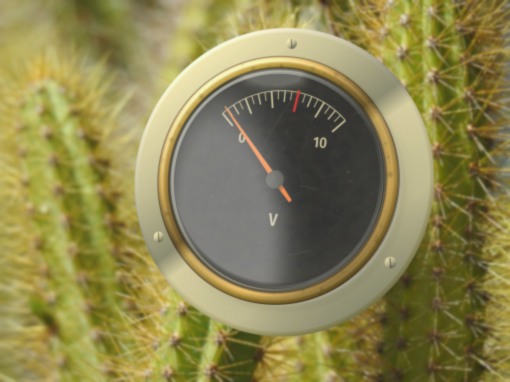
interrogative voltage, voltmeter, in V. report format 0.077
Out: 0.5
